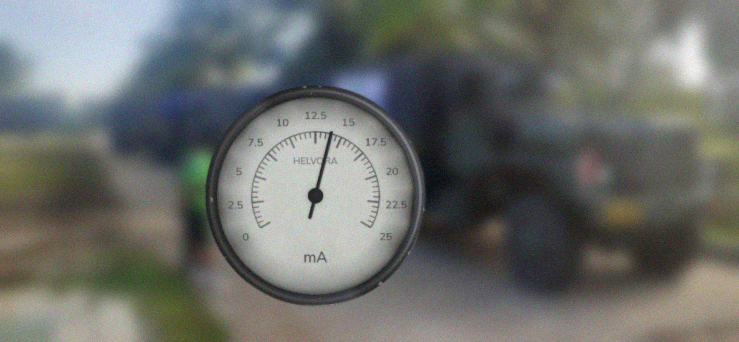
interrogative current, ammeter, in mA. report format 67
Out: 14
